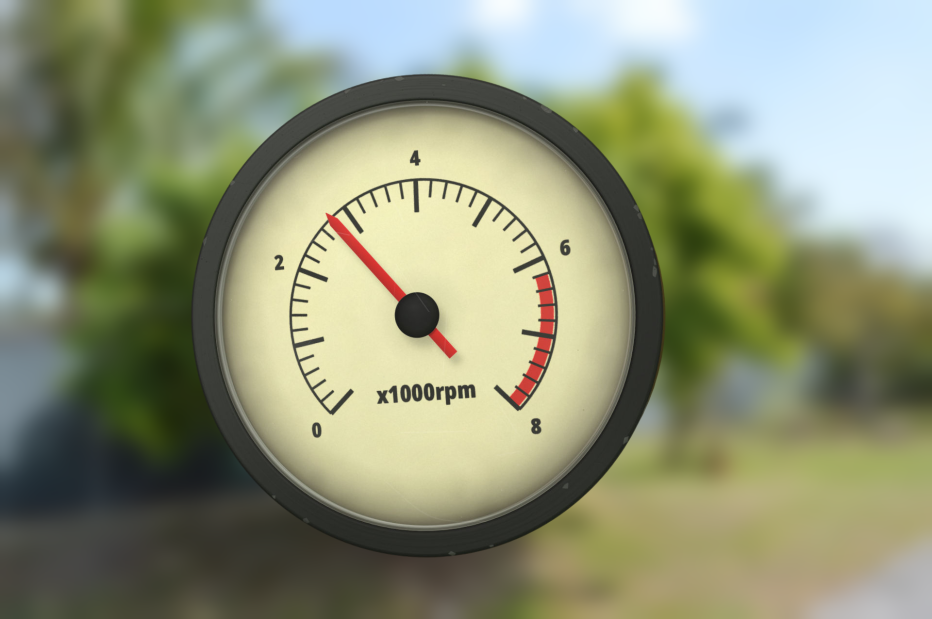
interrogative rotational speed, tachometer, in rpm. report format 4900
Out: 2800
